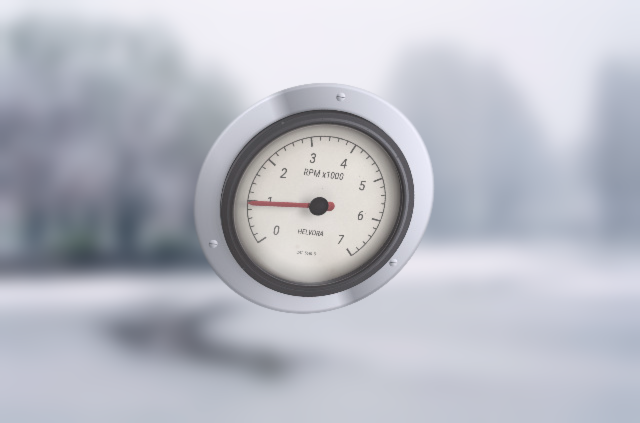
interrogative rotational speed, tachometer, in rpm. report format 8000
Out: 1000
